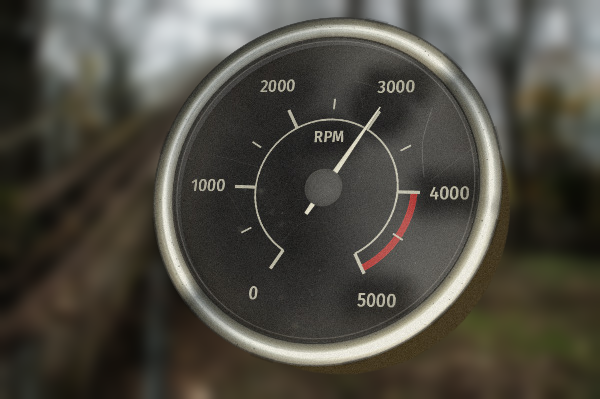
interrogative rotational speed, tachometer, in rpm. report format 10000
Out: 3000
